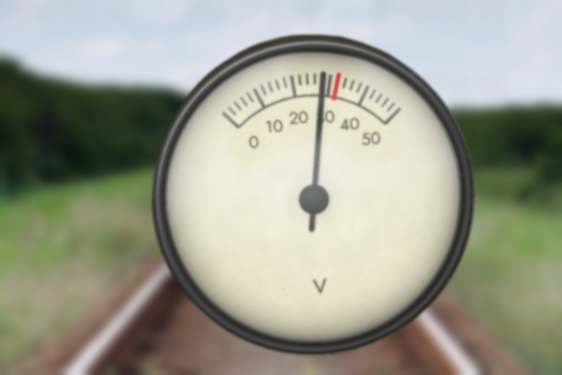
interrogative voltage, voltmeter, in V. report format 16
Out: 28
